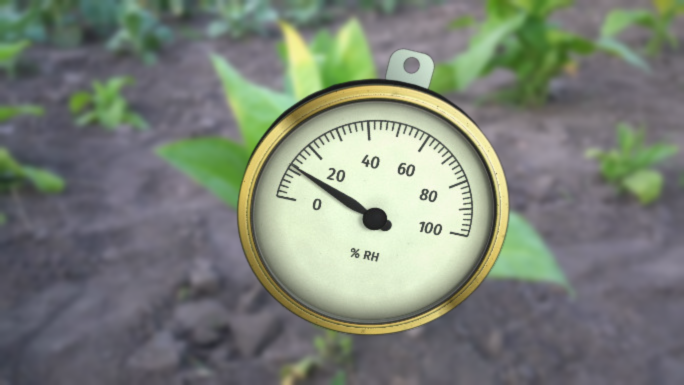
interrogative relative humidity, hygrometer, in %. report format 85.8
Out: 12
